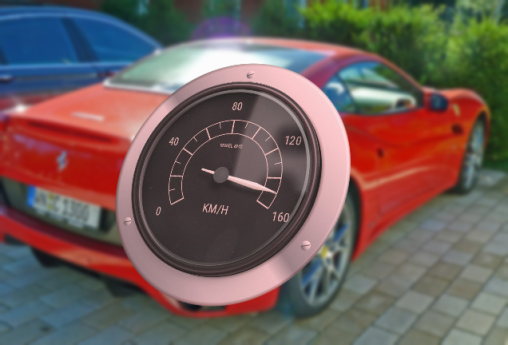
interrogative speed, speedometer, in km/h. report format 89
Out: 150
